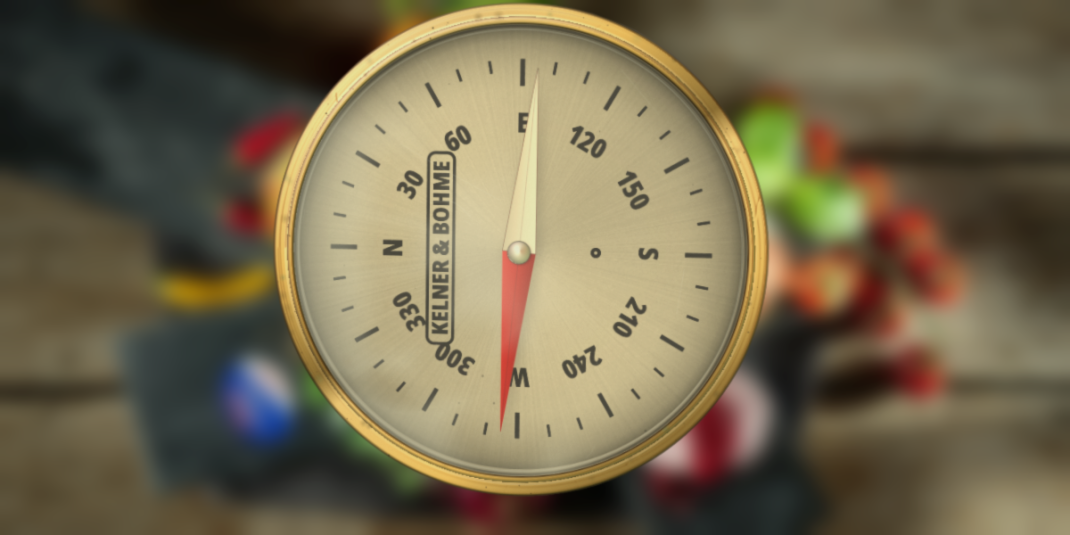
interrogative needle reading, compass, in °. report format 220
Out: 275
